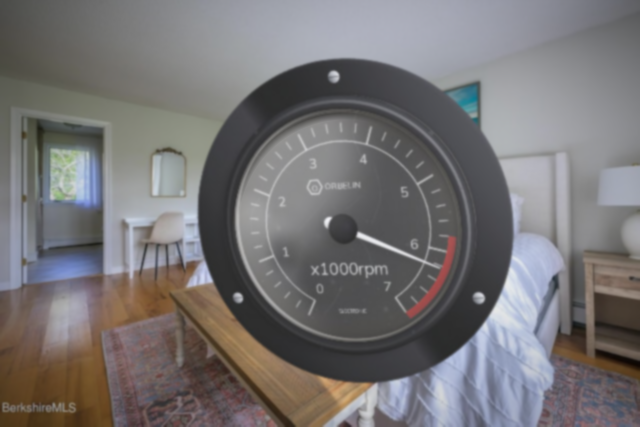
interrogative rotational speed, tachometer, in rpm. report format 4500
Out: 6200
